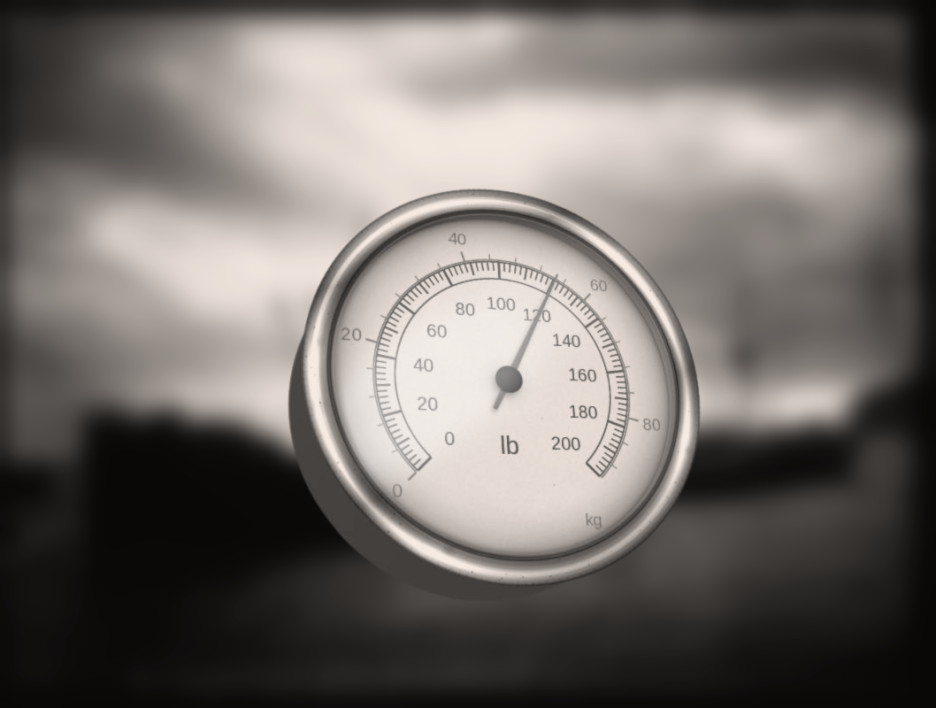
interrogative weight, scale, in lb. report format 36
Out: 120
